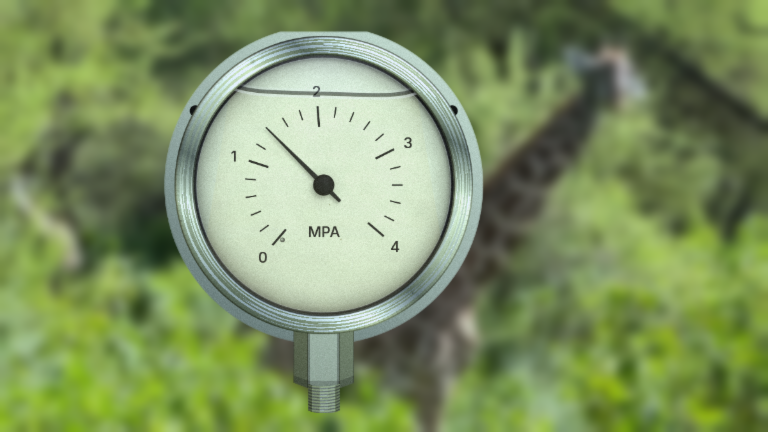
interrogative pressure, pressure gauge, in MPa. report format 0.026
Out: 1.4
